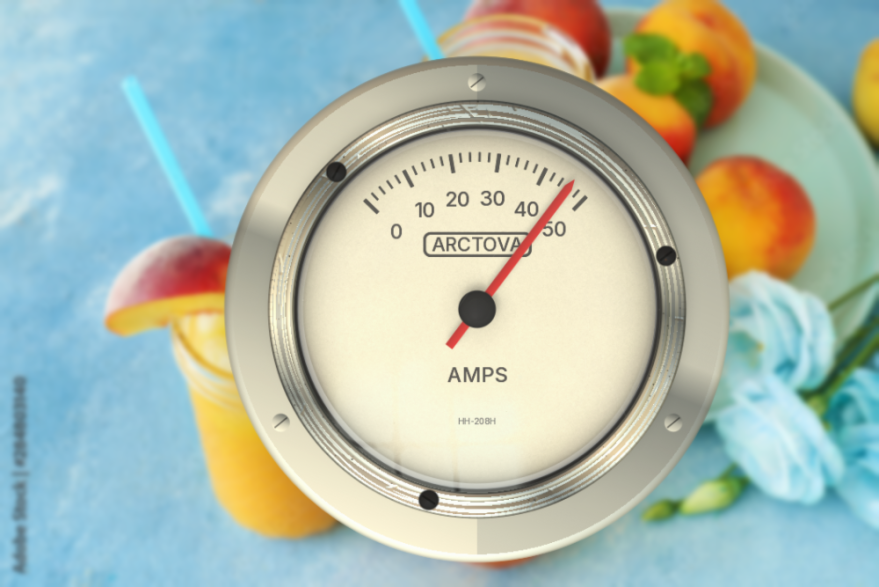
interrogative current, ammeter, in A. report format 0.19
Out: 46
